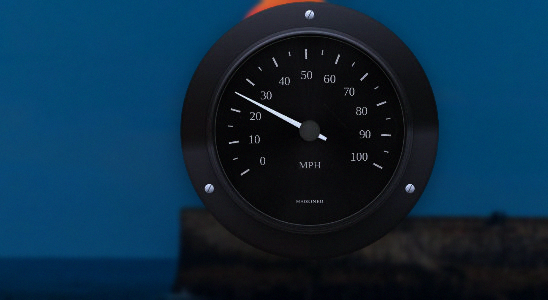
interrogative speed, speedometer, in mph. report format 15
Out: 25
